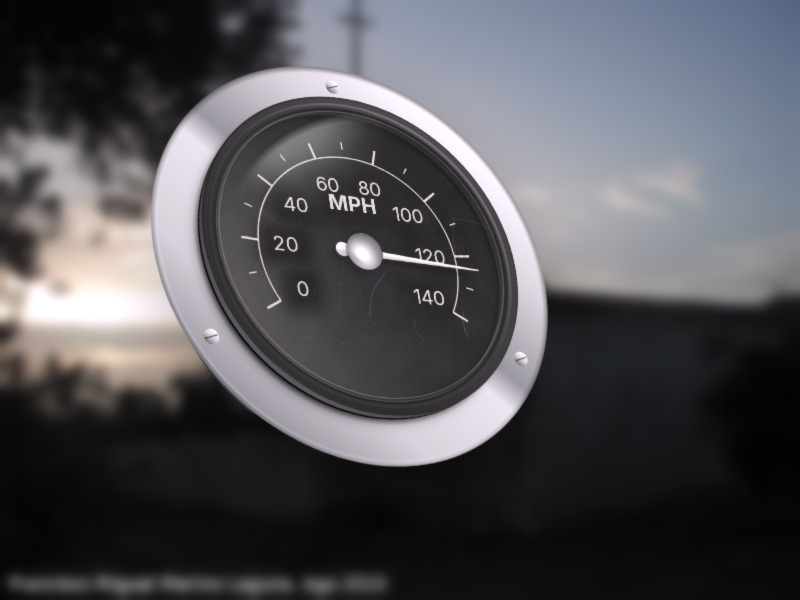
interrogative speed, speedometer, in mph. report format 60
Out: 125
